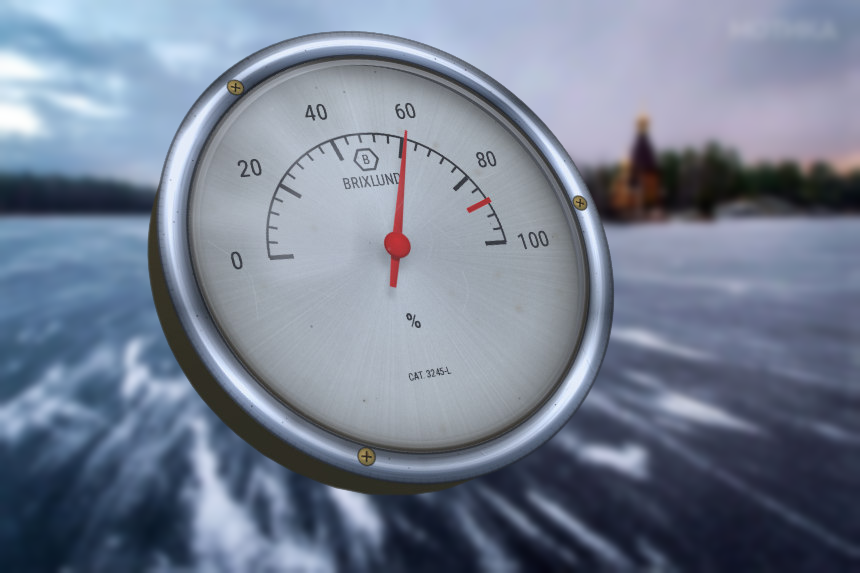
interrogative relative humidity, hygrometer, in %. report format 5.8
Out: 60
